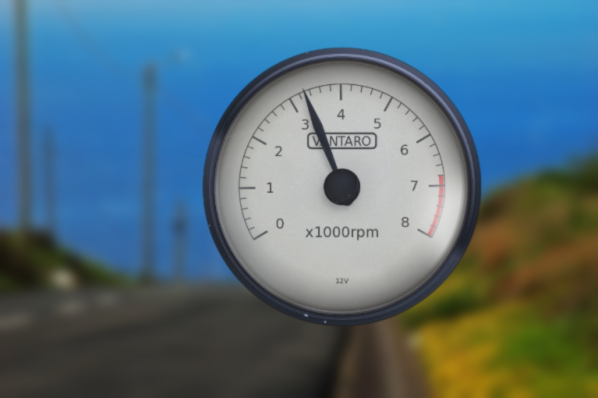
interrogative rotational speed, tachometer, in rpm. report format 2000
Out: 3300
